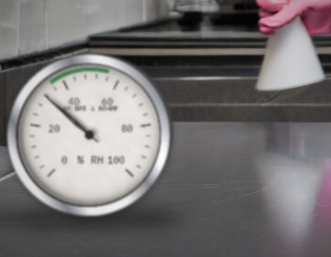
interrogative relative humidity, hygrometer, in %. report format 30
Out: 32
